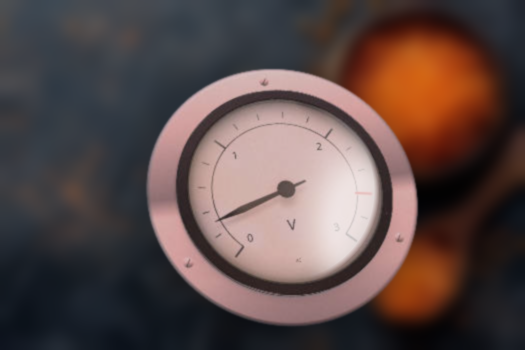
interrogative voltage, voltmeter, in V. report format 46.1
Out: 0.3
